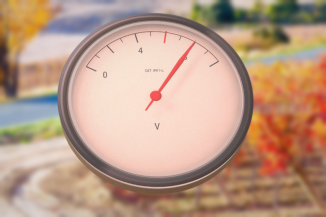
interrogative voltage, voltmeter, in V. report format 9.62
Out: 8
